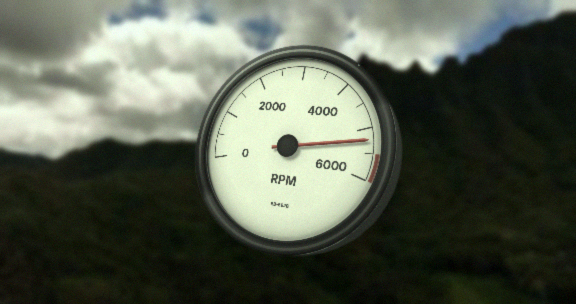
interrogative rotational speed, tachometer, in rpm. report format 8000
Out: 5250
